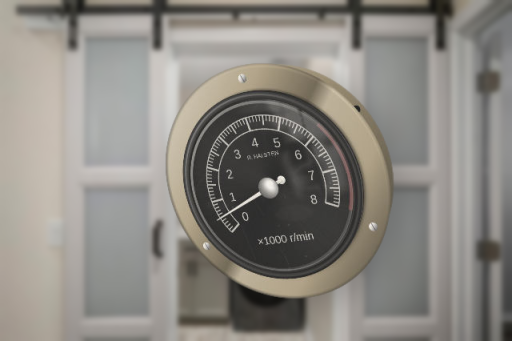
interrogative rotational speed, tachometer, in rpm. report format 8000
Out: 500
